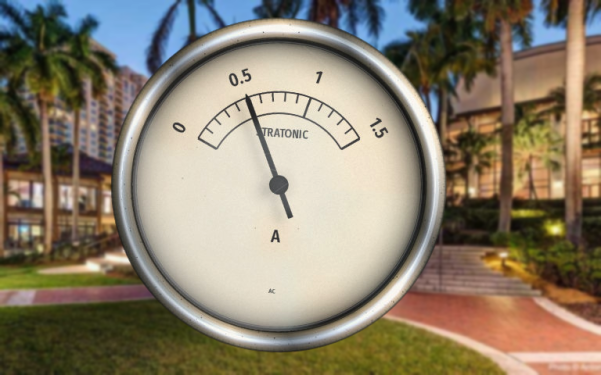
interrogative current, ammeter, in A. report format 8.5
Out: 0.5
